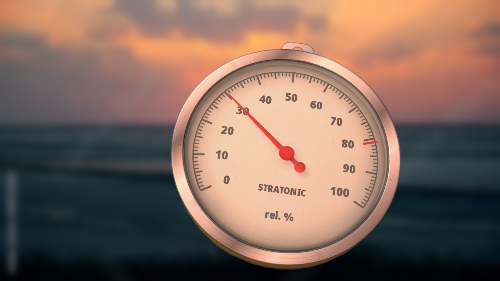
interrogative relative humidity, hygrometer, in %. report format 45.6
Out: 30
